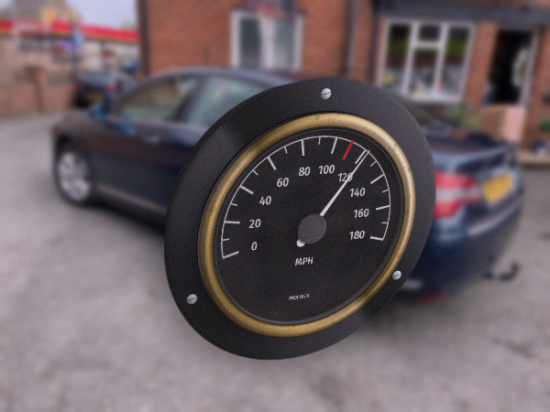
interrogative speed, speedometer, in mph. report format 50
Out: 120
